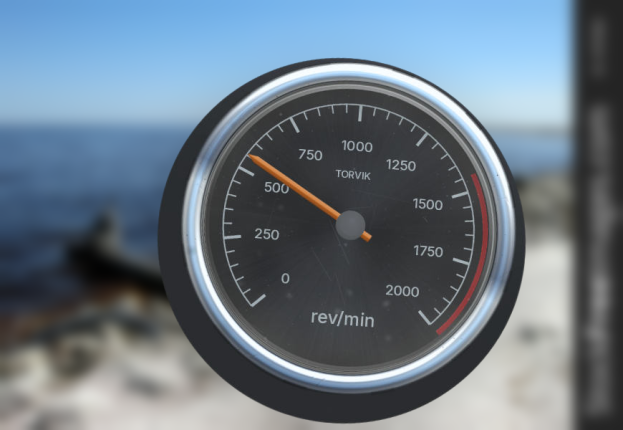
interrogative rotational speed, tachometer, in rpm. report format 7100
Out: 550
